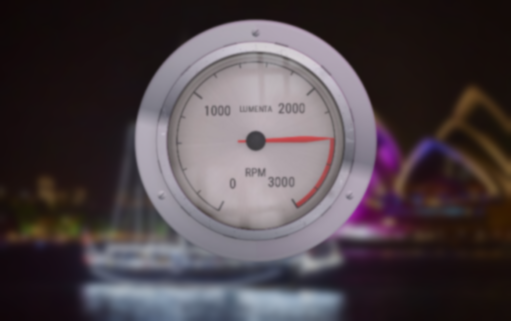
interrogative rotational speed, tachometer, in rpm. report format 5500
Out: 2400
